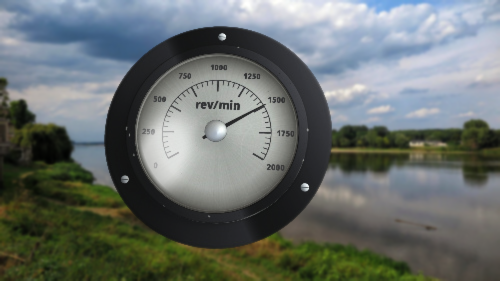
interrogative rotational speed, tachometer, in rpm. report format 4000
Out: 1500
